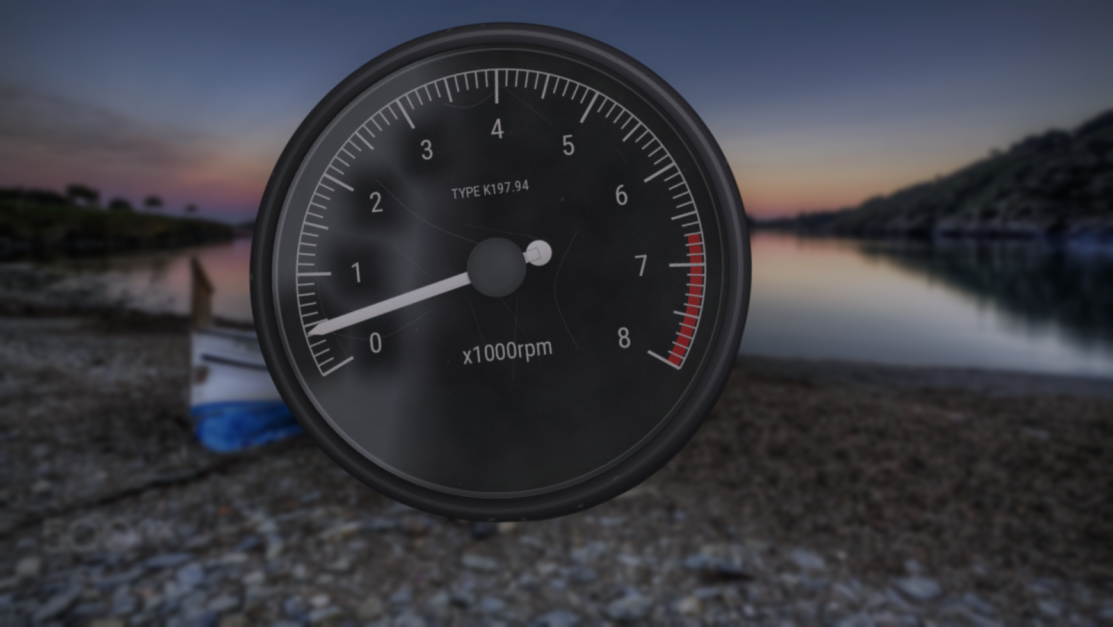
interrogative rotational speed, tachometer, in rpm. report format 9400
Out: 400
